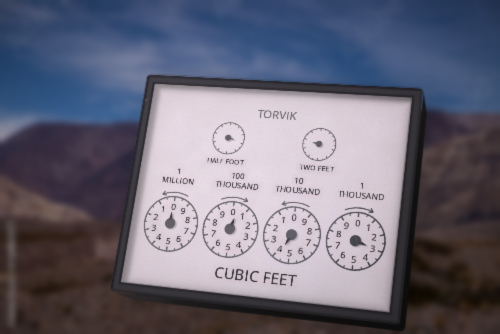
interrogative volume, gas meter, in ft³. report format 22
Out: 4300
